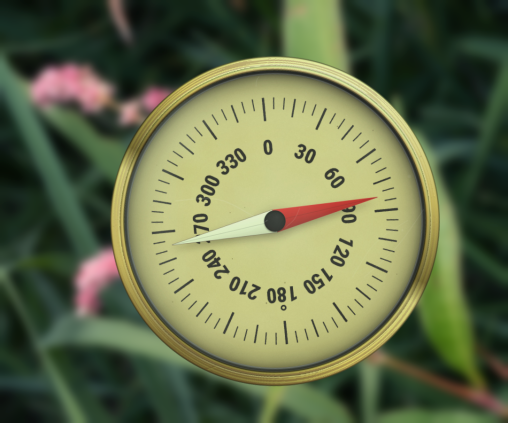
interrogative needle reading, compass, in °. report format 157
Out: 82.5
